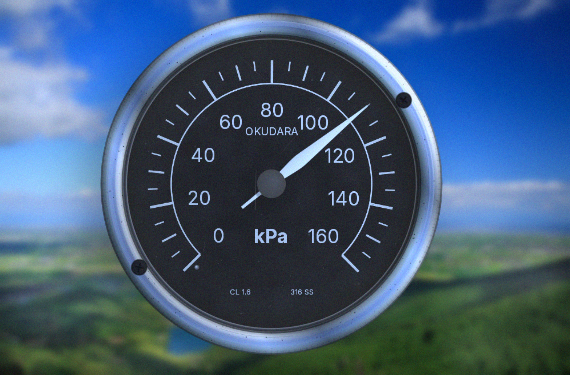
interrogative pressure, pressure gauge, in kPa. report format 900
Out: 110
